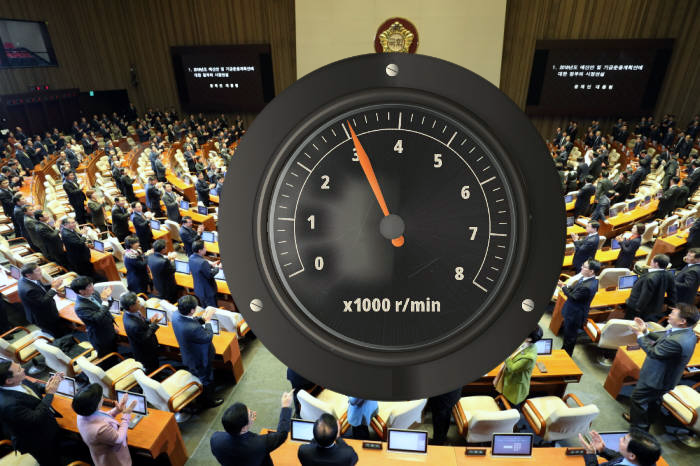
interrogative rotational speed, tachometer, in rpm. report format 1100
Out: 3100
